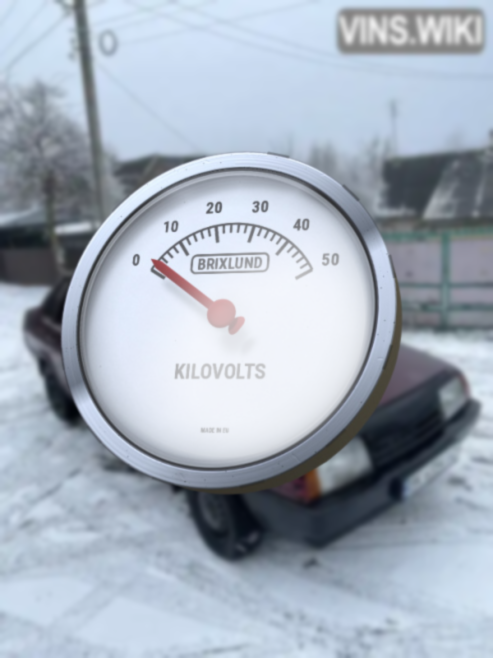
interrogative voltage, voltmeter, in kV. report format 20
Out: 2
